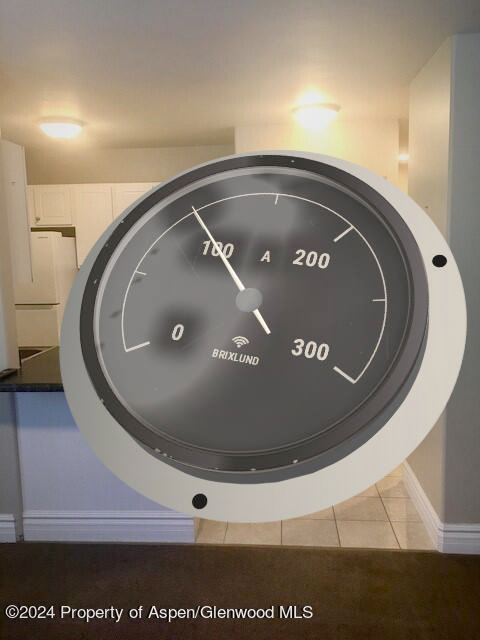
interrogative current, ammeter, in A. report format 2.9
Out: 100
